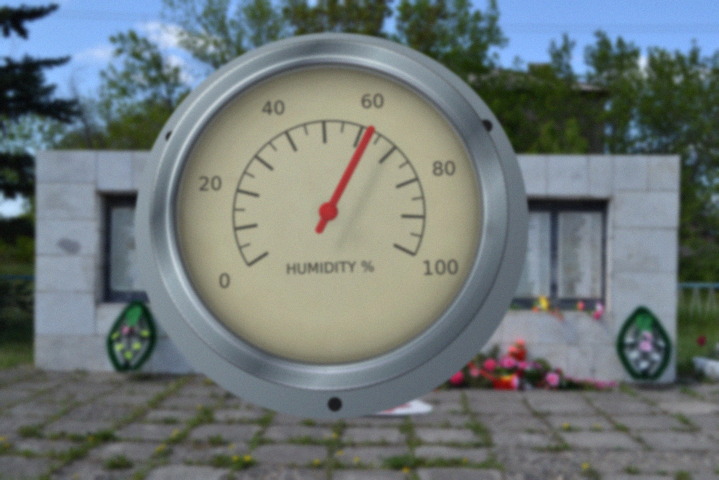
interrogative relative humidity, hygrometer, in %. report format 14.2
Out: 62.5
